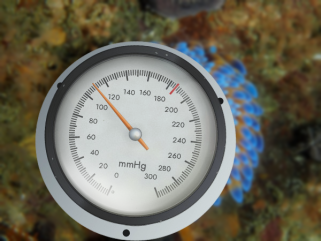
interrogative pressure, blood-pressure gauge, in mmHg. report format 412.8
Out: 110
